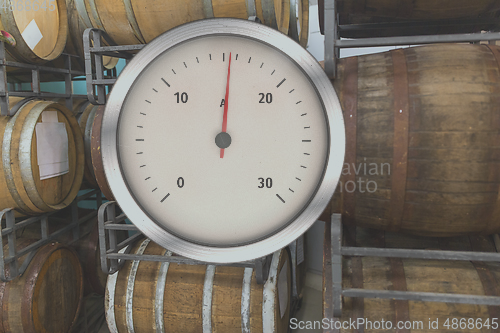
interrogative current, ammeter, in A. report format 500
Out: 15.5
